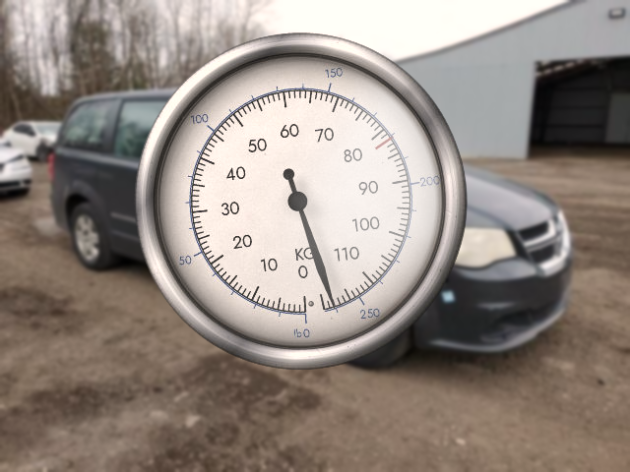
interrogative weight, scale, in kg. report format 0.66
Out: 118
